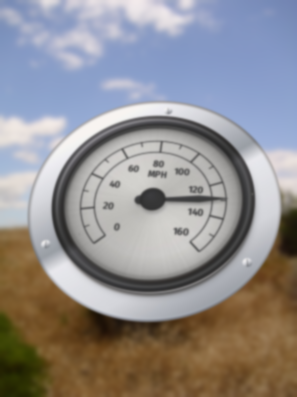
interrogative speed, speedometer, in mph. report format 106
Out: 130
